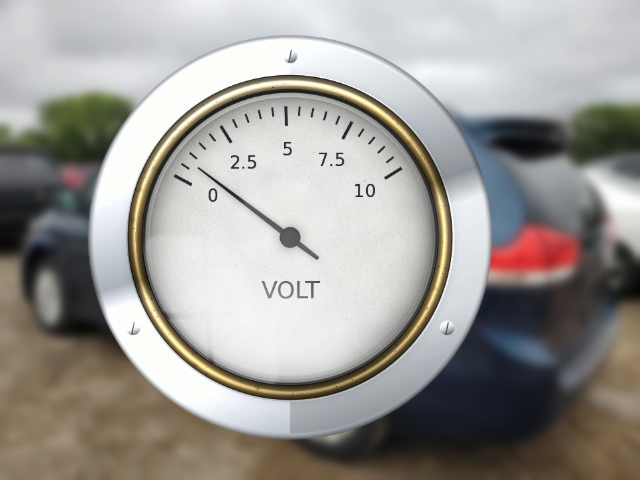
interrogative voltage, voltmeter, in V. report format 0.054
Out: 0.75
